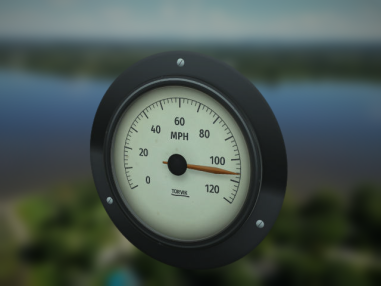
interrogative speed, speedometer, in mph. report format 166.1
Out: 106
